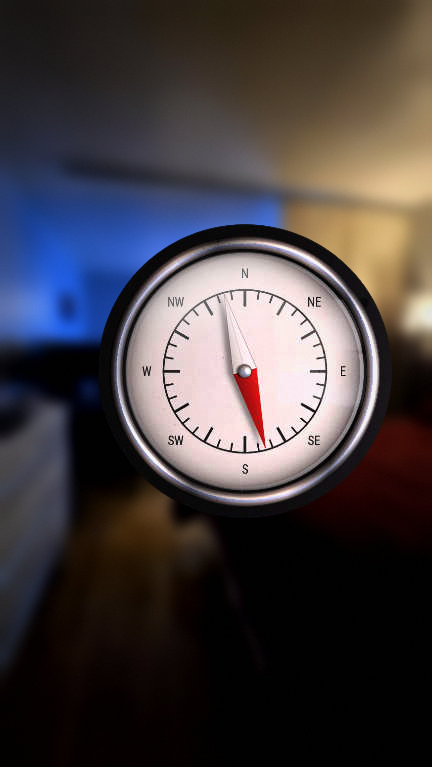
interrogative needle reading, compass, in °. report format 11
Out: 165
